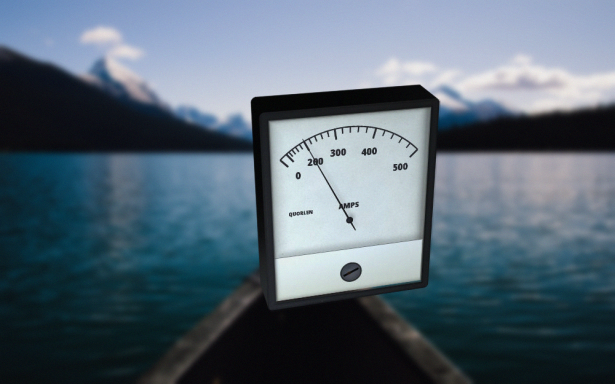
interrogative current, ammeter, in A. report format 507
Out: 200
